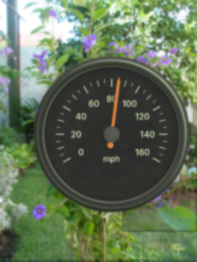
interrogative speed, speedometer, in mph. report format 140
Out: 85
